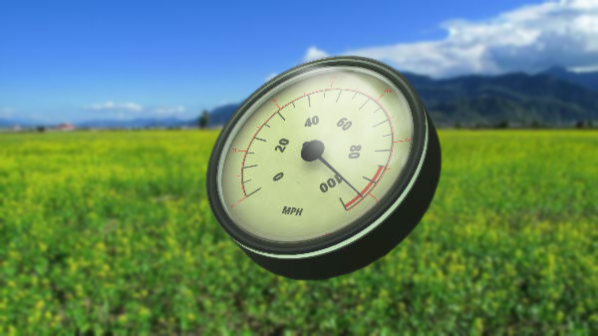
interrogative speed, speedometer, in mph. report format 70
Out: 95
